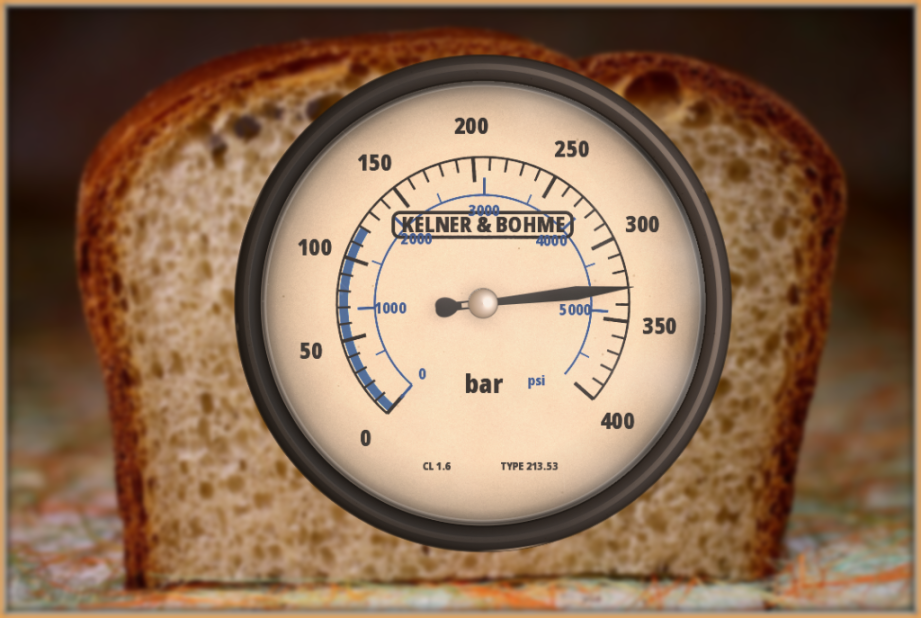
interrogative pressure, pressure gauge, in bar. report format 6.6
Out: 330
